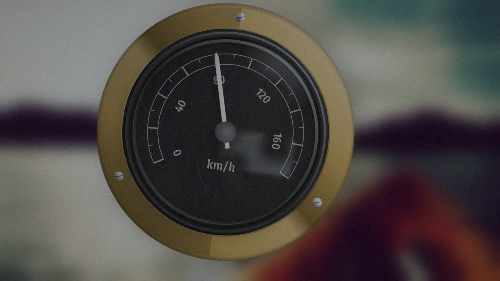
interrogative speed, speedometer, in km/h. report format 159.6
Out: 80
